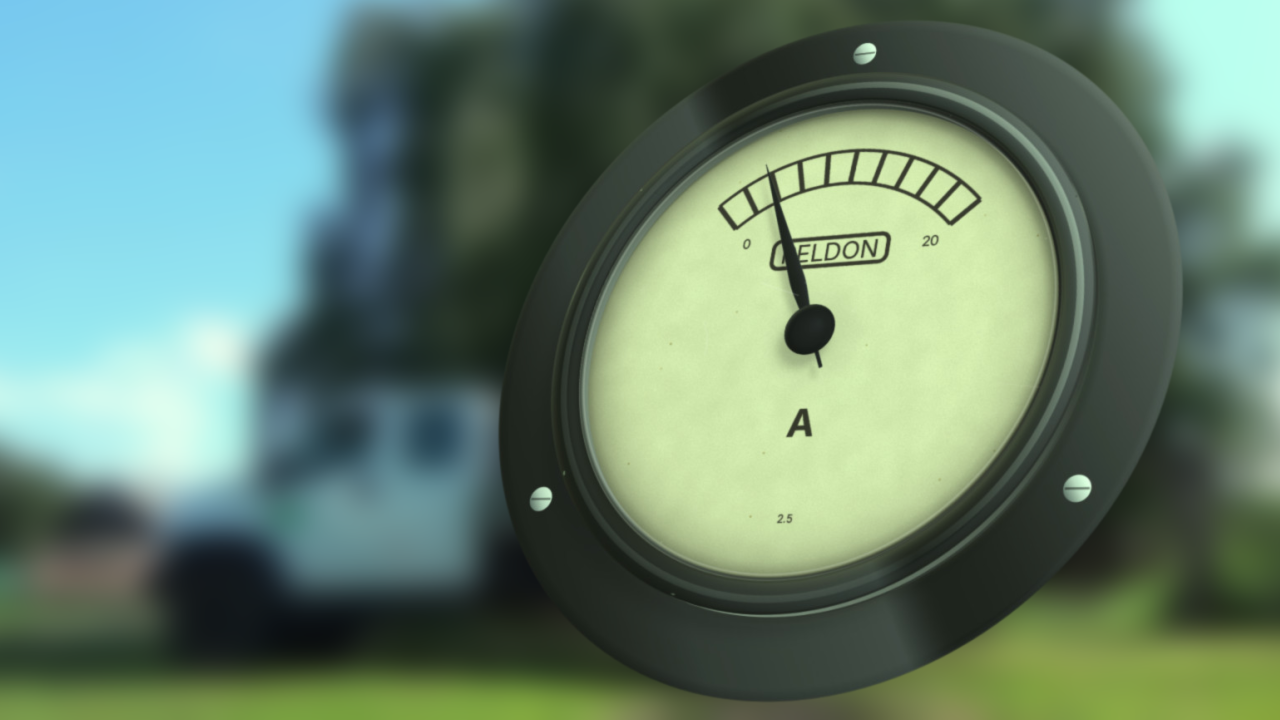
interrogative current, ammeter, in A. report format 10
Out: 4
